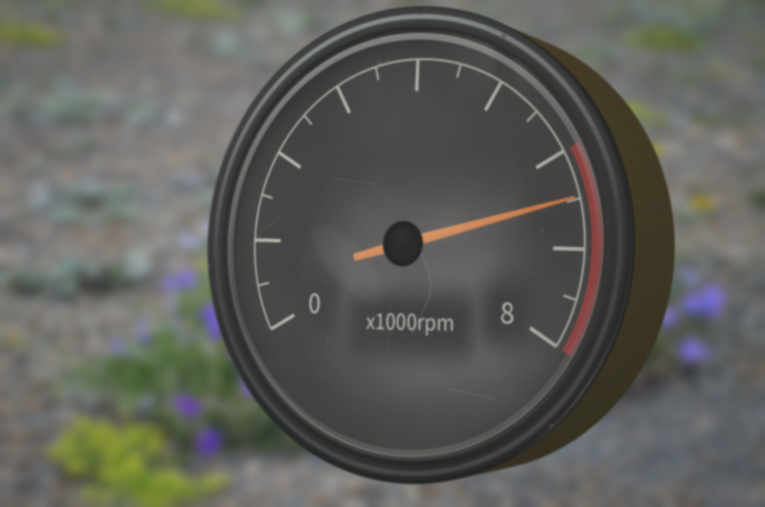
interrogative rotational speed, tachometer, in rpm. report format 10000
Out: 6500
